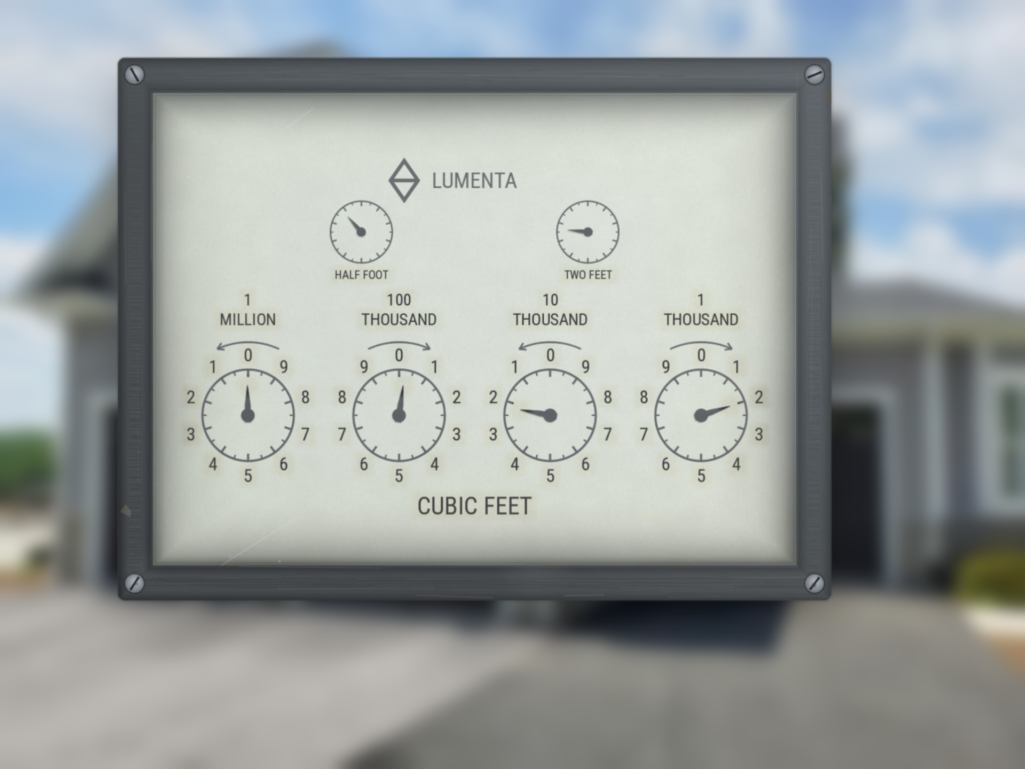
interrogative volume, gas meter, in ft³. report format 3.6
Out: 2200
